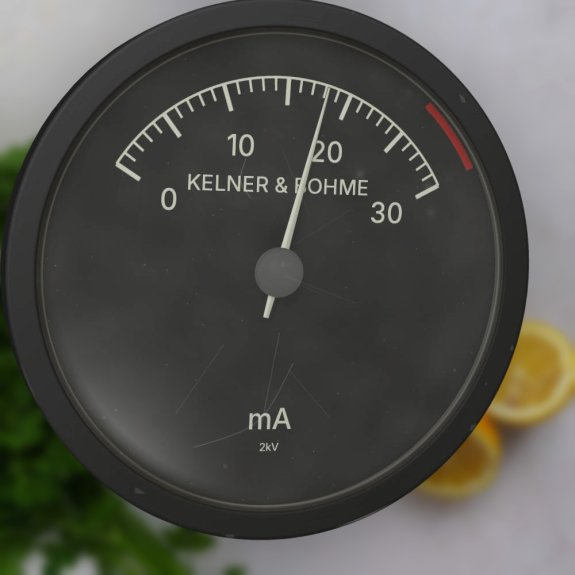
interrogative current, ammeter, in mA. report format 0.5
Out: 18
